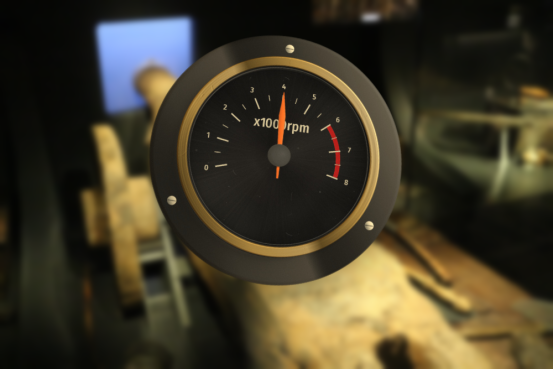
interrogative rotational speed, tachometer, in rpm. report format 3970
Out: 4000
